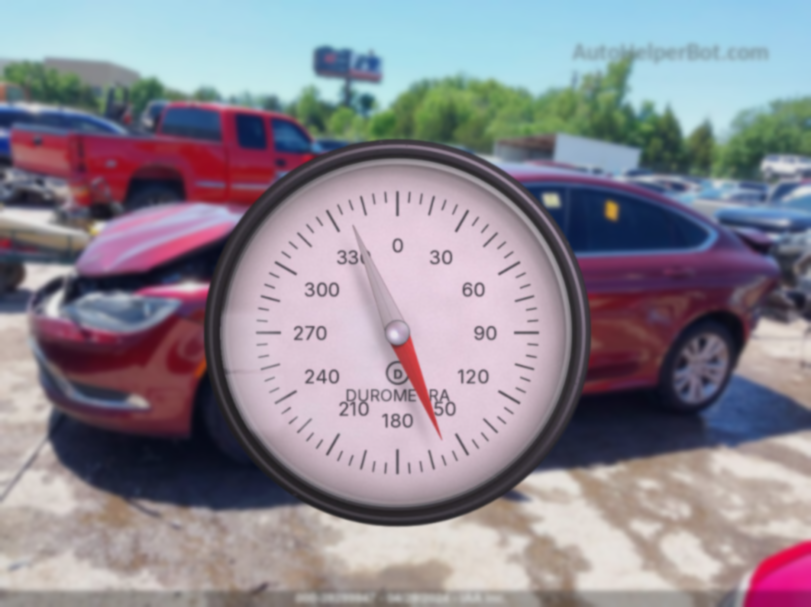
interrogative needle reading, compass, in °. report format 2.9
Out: 157.5
